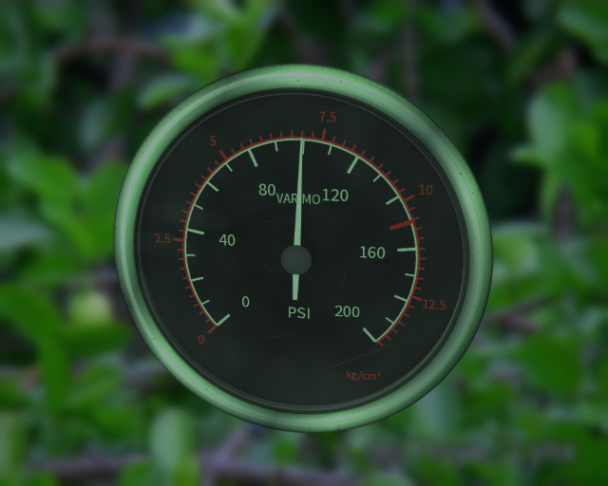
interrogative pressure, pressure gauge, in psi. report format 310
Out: 100
